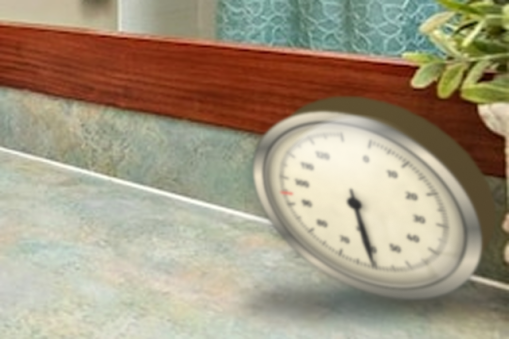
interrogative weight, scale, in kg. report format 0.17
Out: 60
